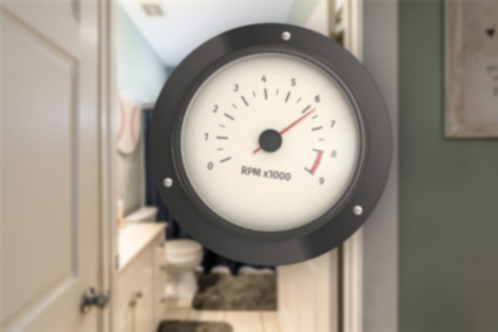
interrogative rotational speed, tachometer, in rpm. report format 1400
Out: 6250
